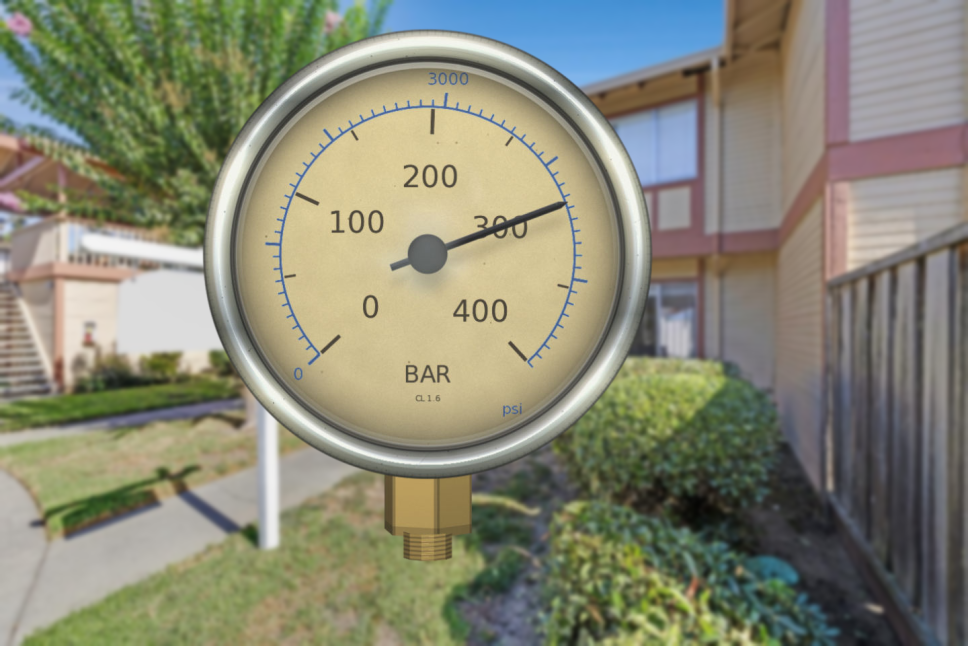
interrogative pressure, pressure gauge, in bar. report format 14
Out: 300
